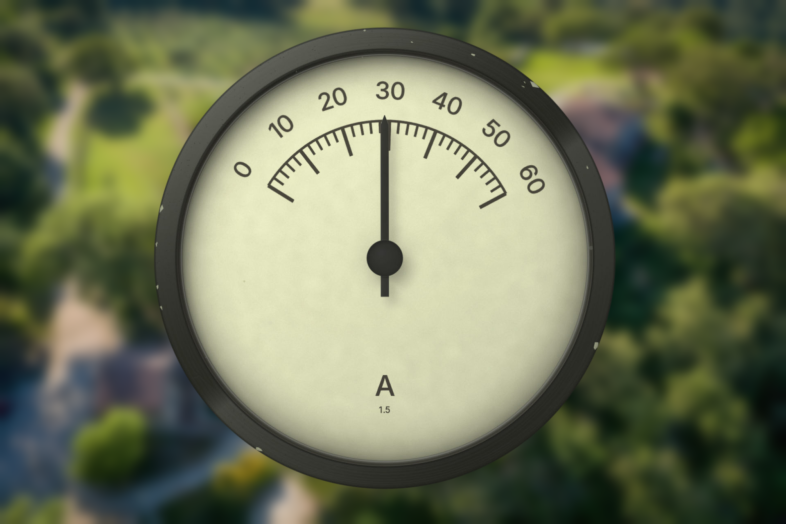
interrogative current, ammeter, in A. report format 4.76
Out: 29
